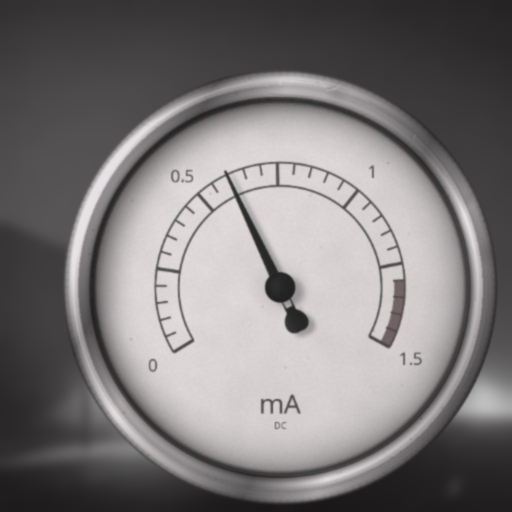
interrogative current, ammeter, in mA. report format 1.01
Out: 0.6
